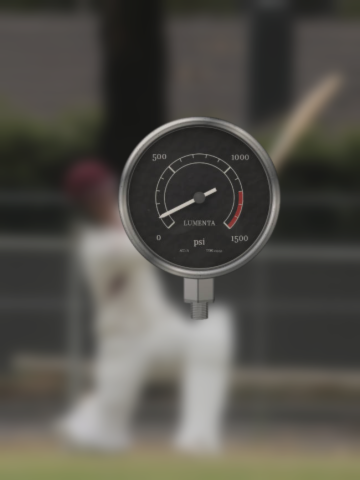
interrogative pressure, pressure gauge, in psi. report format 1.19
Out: 100
